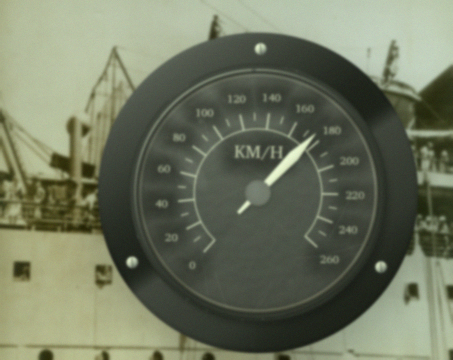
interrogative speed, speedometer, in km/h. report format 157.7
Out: 175
